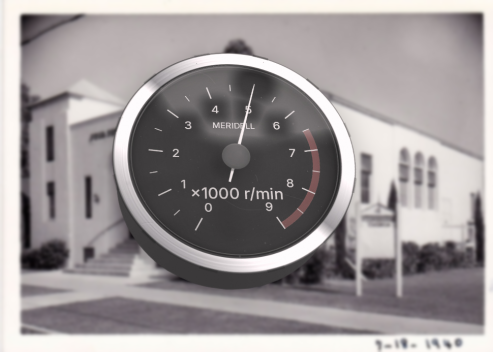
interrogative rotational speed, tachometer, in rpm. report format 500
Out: 5000
